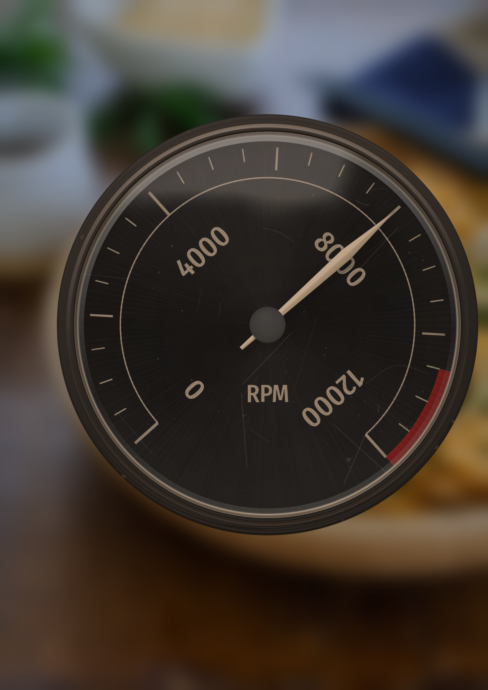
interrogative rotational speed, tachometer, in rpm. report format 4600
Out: 8000
